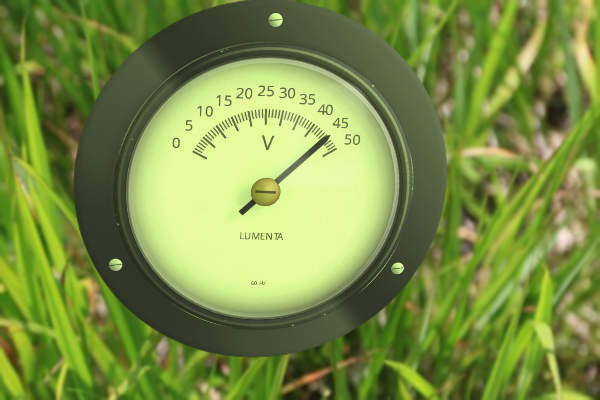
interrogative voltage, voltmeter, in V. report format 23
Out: 45
